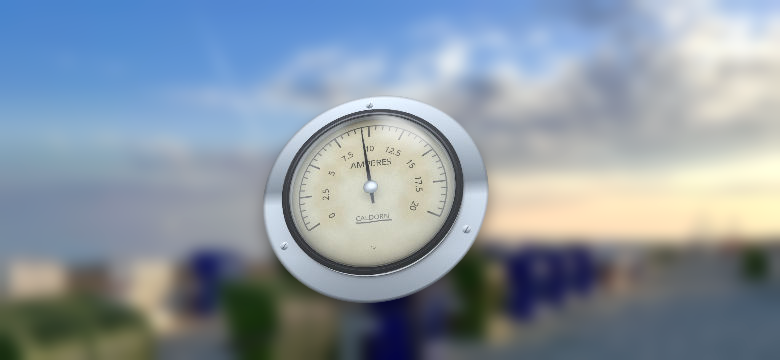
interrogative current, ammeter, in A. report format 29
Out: 9.5
